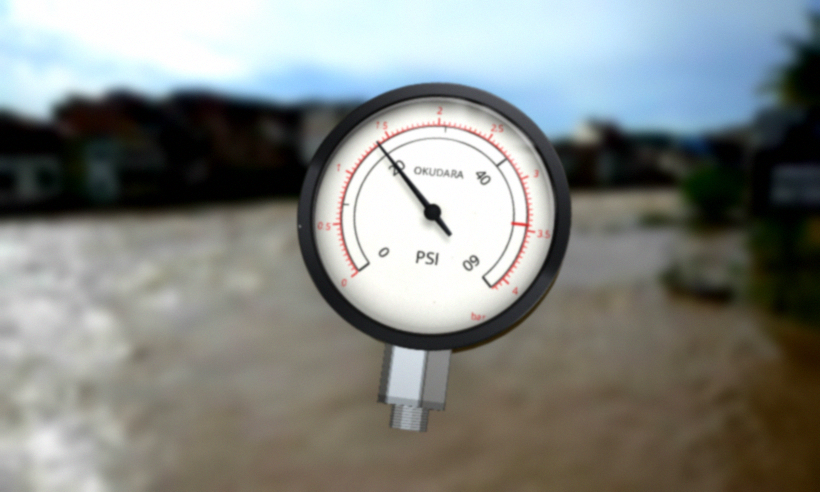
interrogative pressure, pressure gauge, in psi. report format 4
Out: 20
